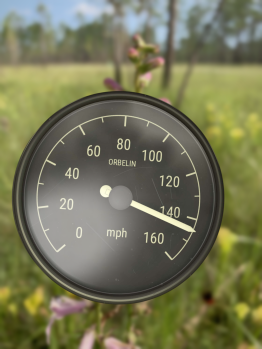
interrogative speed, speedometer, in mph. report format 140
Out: 145
